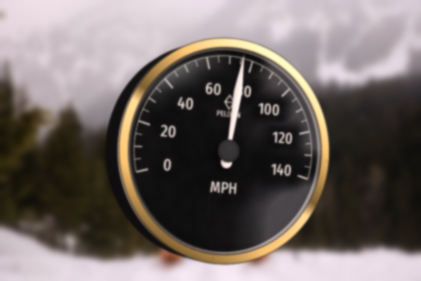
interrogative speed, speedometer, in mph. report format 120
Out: 75
